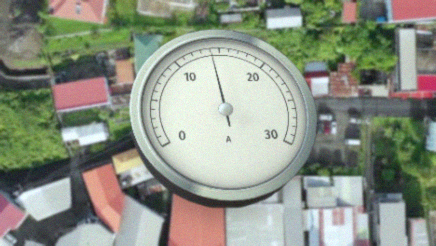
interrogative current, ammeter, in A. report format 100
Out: 14
